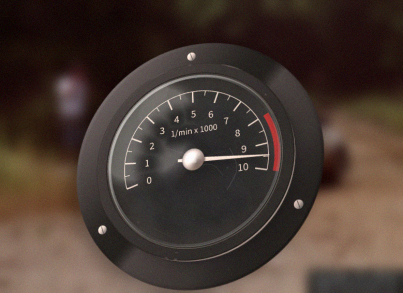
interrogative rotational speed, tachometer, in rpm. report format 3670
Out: 9500
